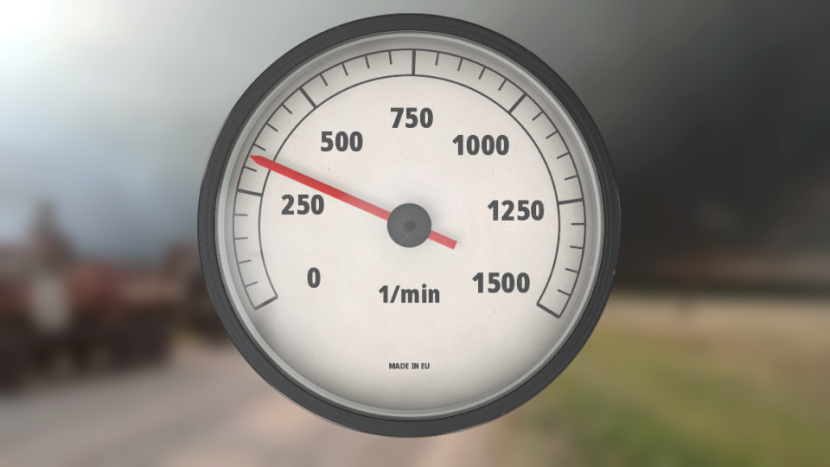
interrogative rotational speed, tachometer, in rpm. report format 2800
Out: 325
